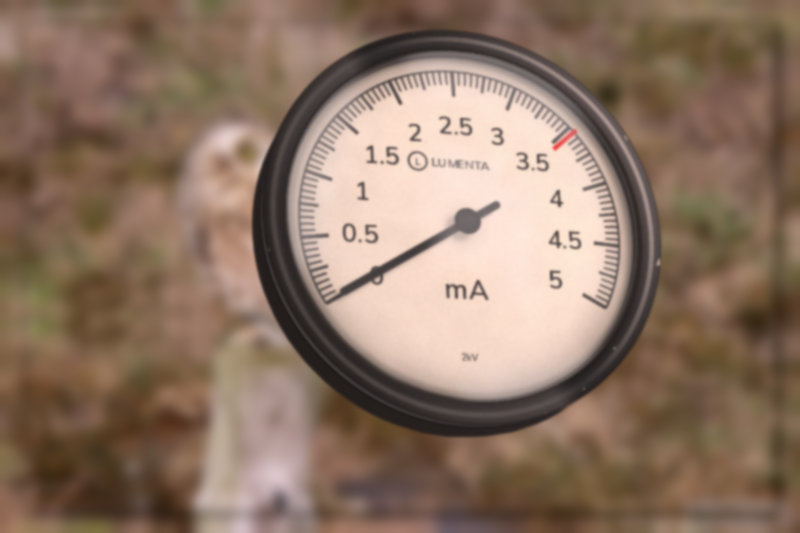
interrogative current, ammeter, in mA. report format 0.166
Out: 0
